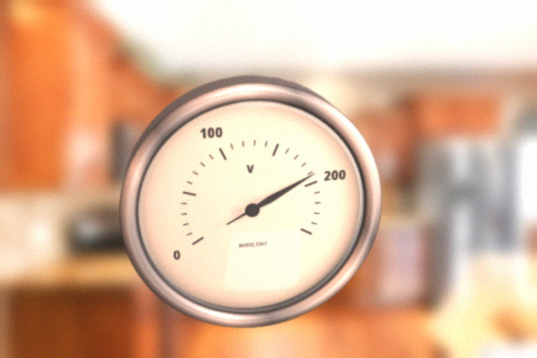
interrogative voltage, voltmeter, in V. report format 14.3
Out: 190
